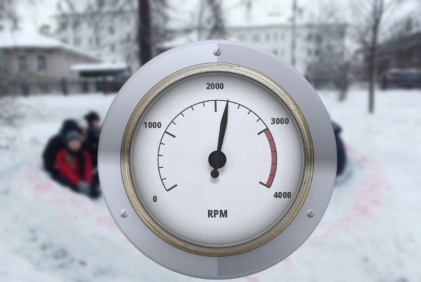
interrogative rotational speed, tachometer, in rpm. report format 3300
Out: 2200
